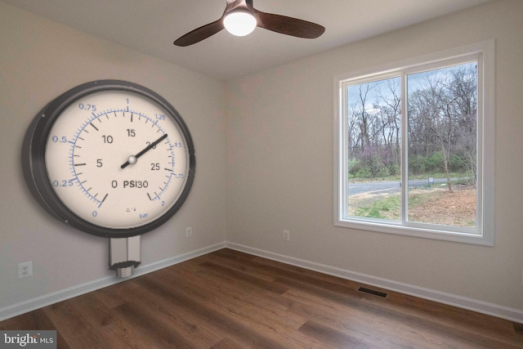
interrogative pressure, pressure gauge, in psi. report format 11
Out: 20
